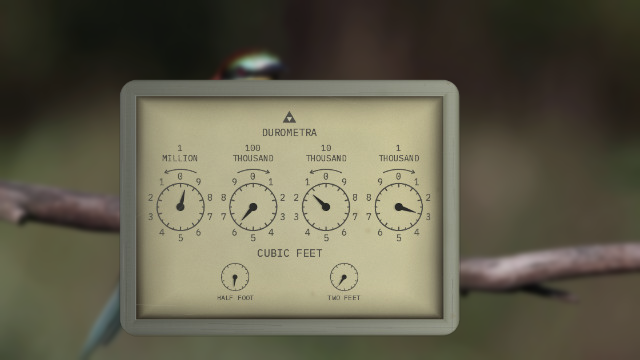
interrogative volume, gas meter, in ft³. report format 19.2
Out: 961300
